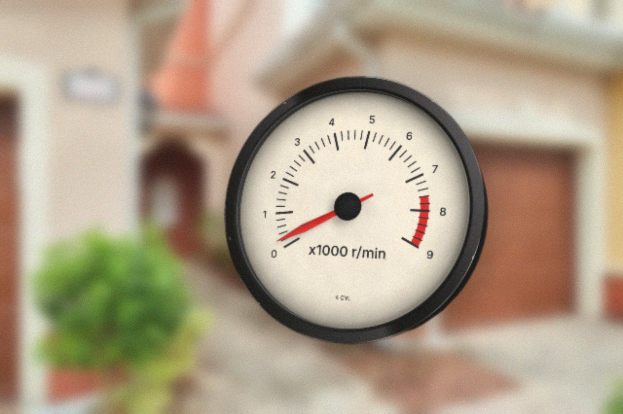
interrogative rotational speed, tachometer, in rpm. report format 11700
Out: 200
